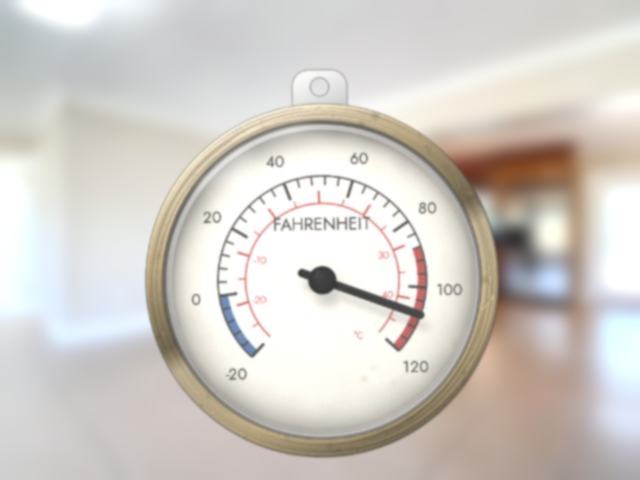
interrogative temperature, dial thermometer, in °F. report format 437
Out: 108
